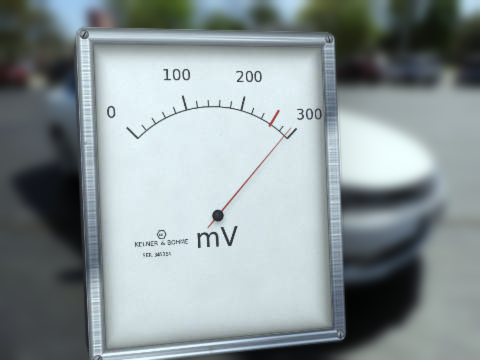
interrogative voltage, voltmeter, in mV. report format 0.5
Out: 290
